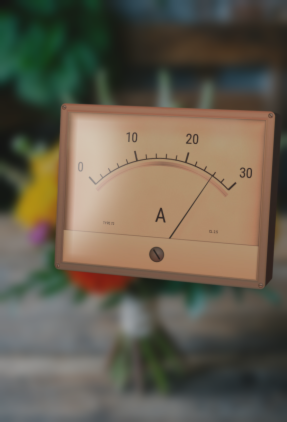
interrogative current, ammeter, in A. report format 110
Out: 26
